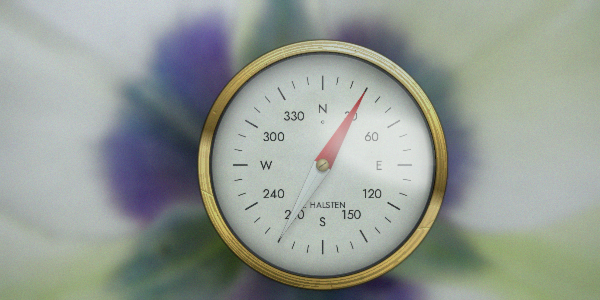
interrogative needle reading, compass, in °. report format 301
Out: 30
